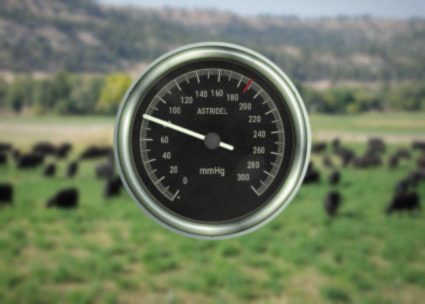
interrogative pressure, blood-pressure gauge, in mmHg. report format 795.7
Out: 80
